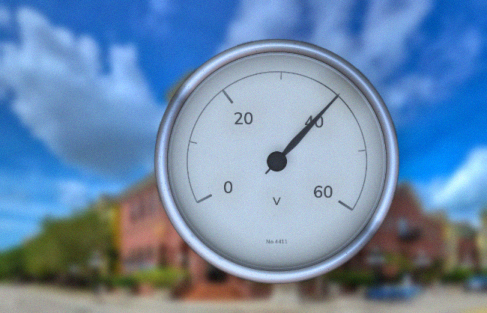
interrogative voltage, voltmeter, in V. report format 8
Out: 40
